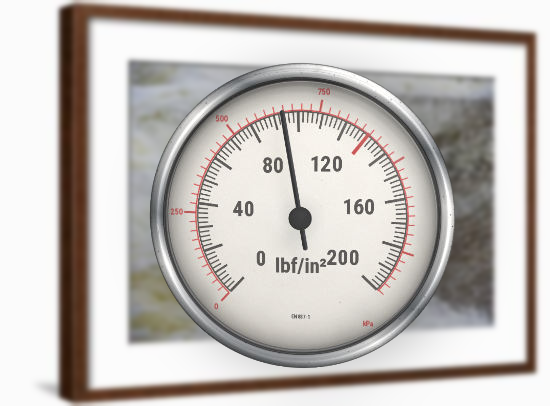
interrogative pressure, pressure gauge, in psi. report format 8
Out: 94
